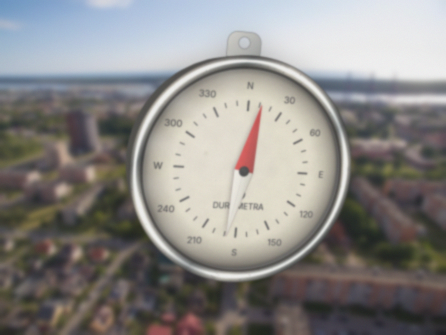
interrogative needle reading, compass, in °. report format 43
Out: 10
